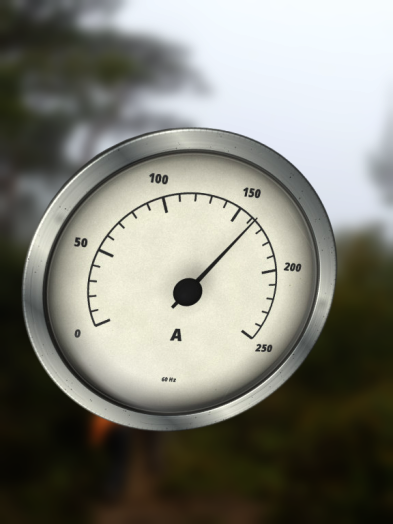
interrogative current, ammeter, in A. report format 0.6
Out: 160
